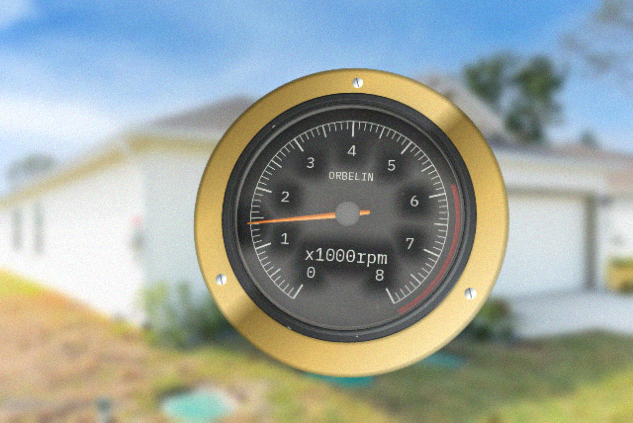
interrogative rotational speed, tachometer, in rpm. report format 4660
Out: 1400
